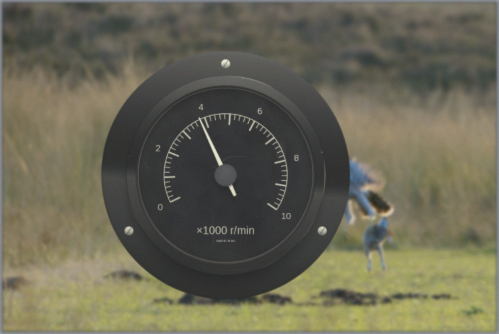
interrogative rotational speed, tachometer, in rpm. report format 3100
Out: 3800
